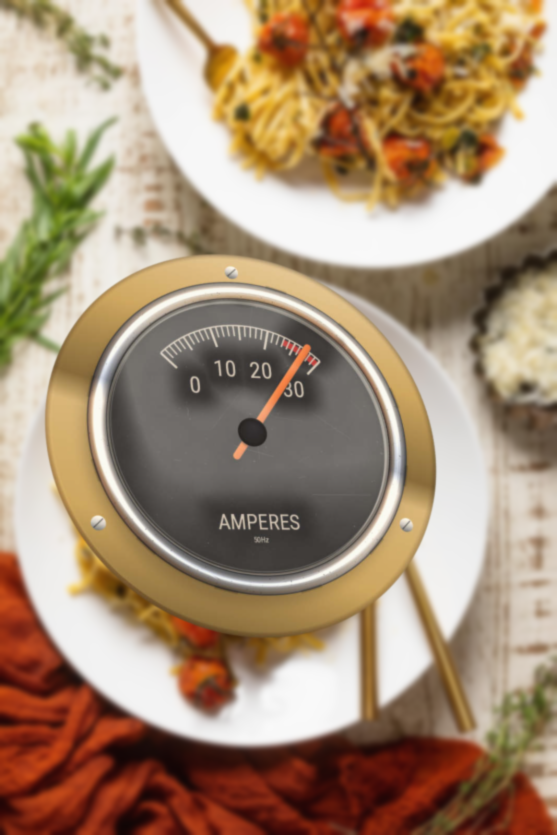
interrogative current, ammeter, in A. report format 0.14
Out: 27
